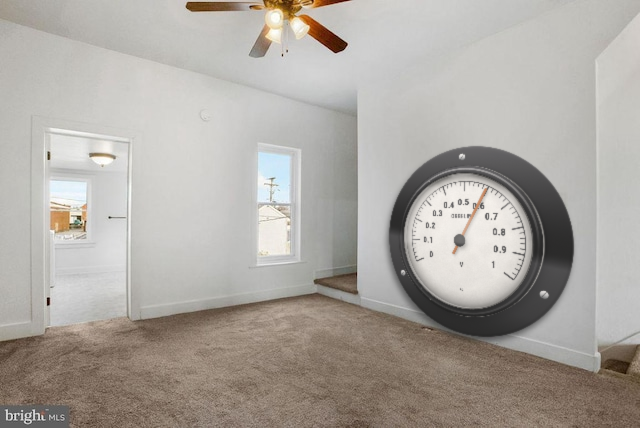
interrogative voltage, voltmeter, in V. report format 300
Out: 0.6
